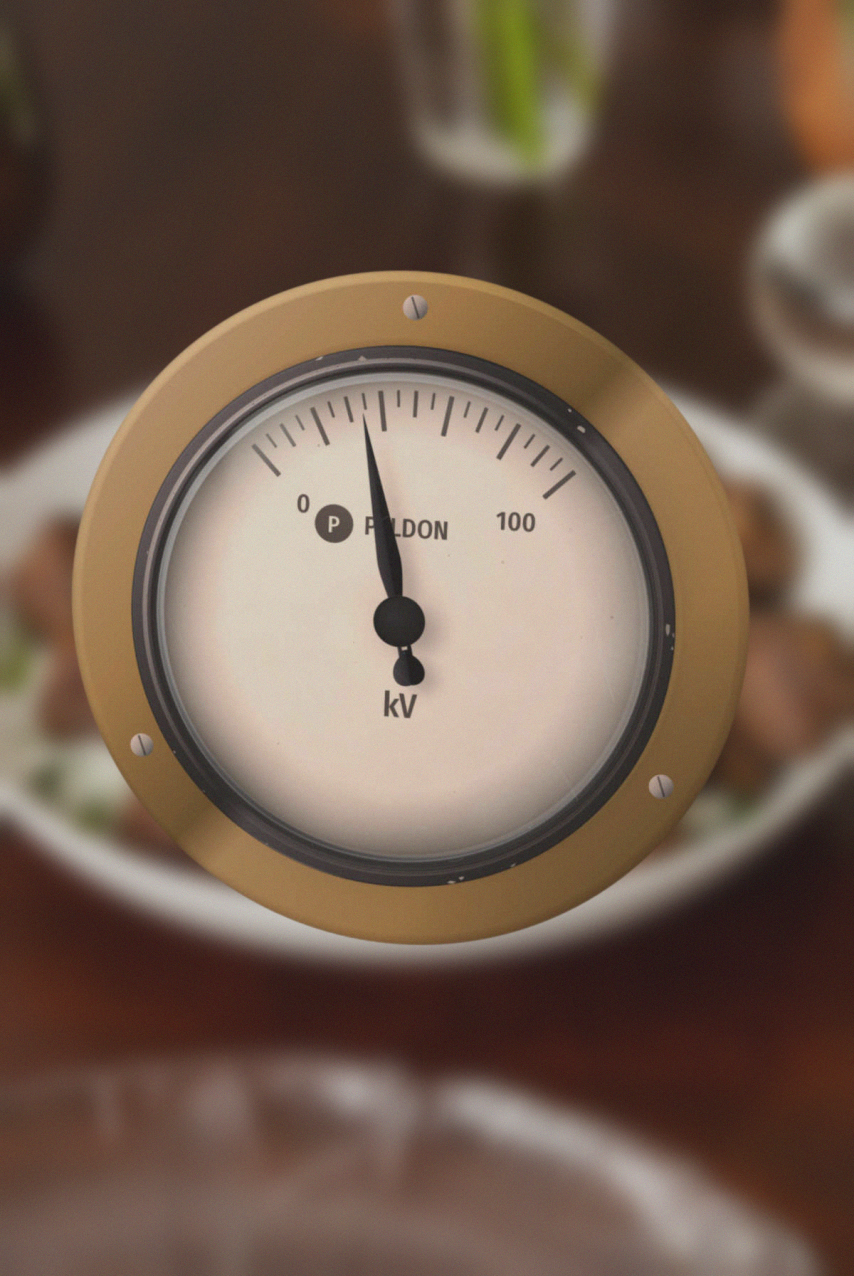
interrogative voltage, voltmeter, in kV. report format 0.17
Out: 35
